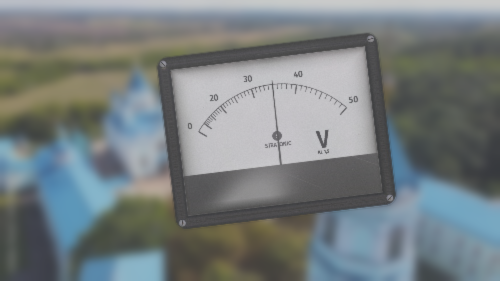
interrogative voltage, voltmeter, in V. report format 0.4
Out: 35
